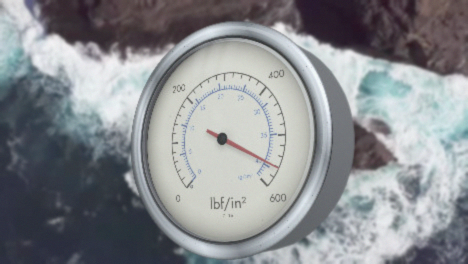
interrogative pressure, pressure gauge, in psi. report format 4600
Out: 560
